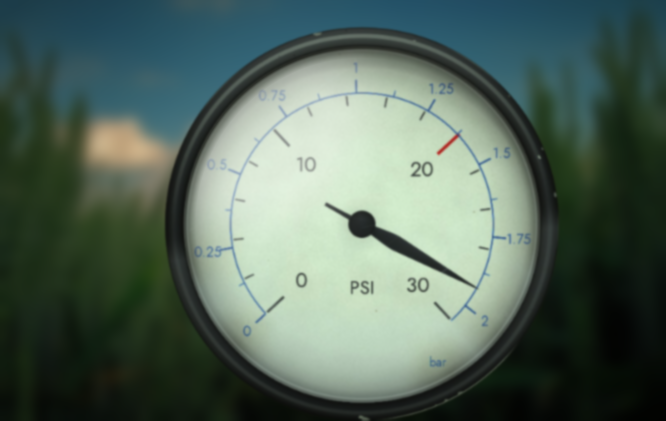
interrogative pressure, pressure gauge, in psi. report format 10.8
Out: 28
